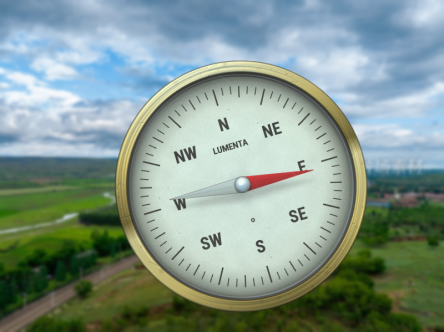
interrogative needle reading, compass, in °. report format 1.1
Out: 95
